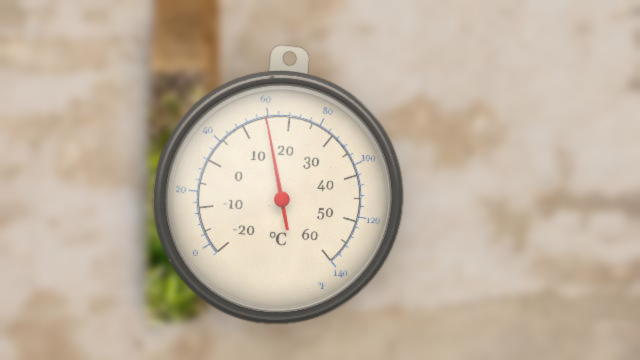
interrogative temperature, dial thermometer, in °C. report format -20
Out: 15
